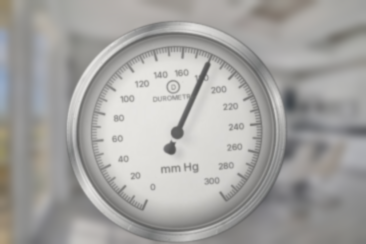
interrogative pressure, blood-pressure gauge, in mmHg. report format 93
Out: 180
